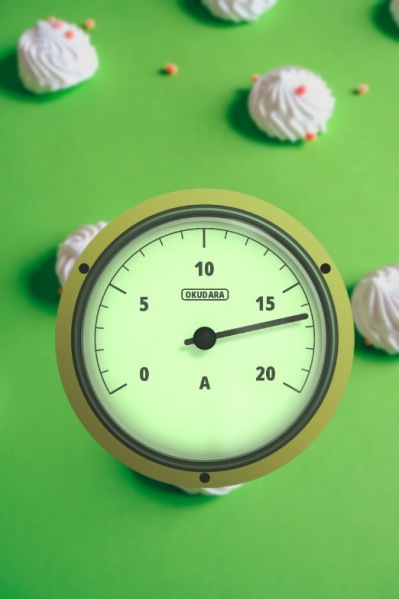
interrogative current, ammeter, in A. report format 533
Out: 16.5
